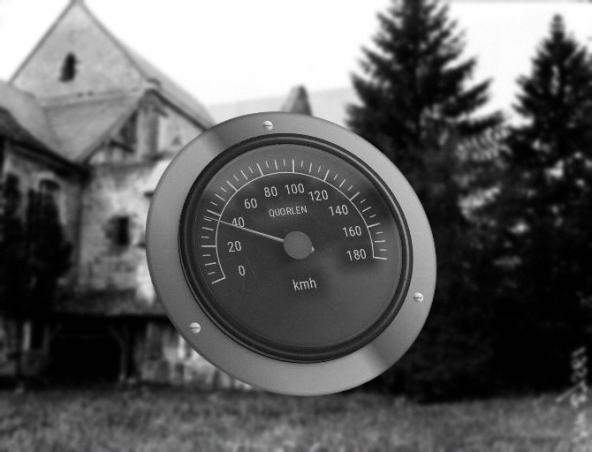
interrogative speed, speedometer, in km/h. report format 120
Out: 35
